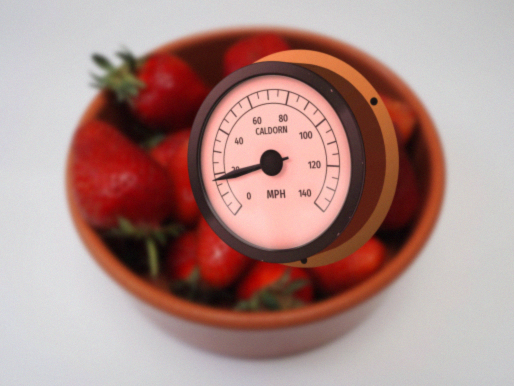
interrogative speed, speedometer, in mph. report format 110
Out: 17.5
